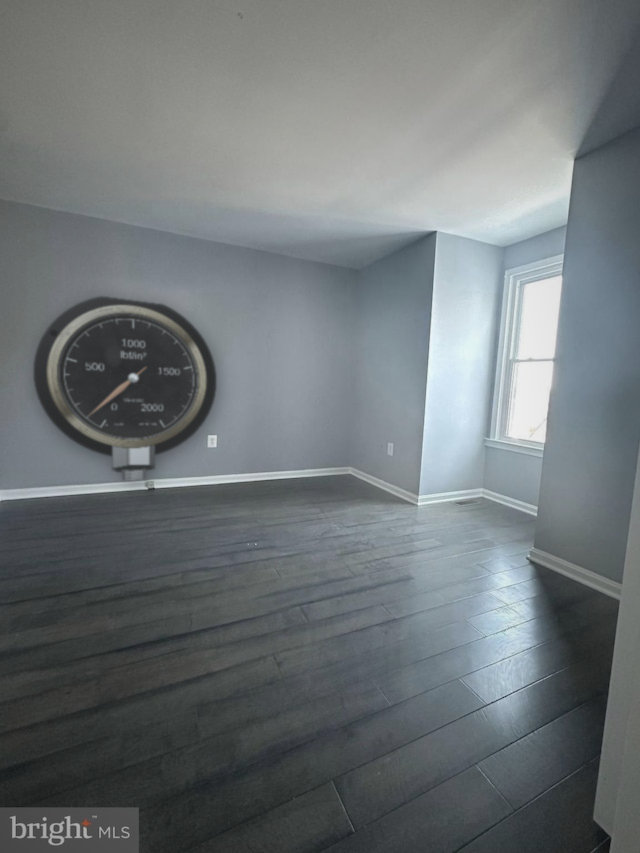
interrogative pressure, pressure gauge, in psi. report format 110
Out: 100
